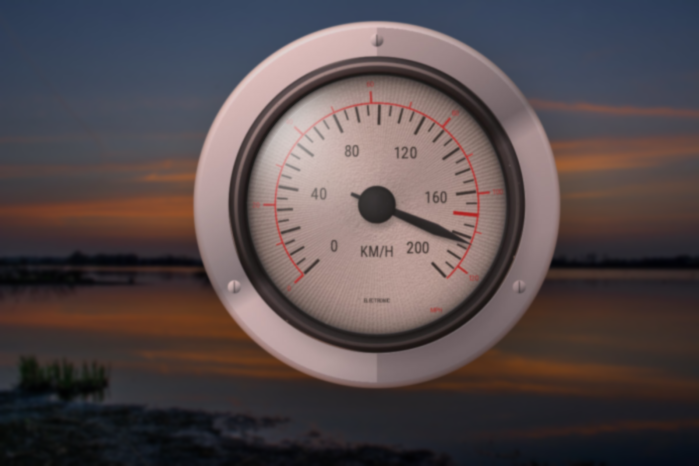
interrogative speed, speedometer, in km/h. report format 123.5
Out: 182.5
